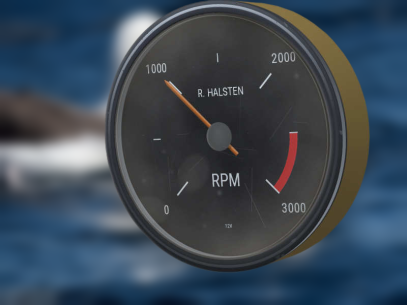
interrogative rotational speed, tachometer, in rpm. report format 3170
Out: 1000
